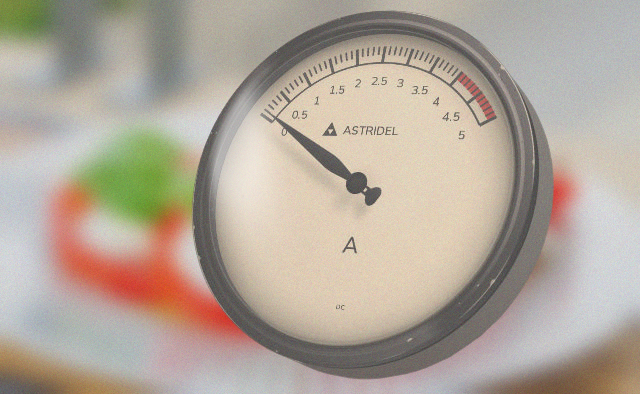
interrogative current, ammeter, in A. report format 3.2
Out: 0.1
